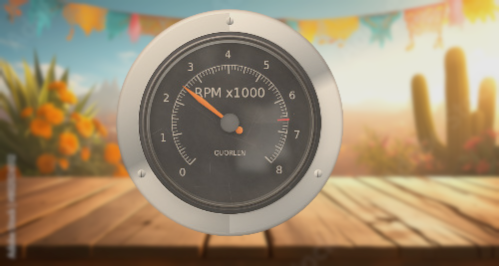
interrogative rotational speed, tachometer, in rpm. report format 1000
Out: 2500
